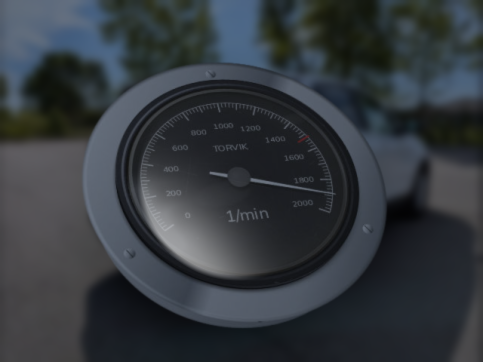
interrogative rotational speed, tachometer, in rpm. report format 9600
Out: 1900
